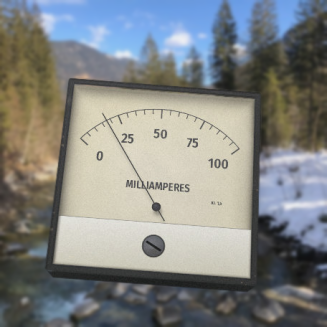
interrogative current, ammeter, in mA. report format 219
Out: 17.5
